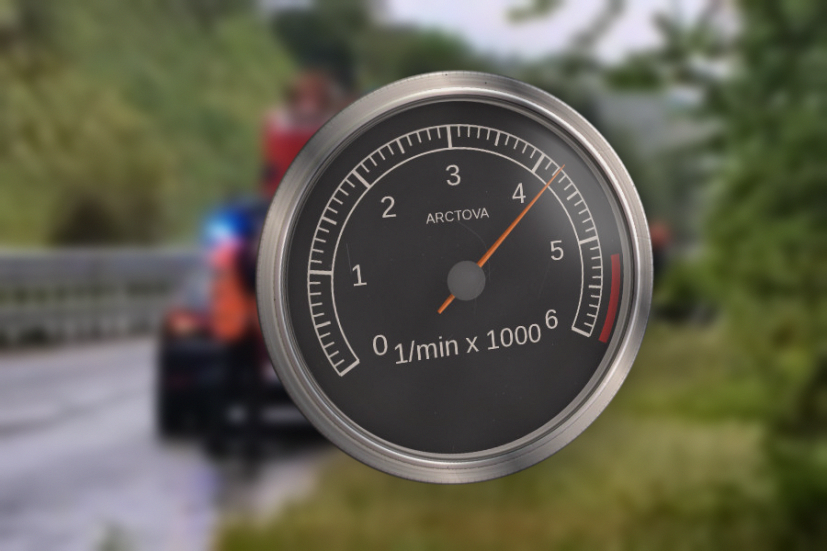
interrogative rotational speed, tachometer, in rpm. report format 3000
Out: 4200
